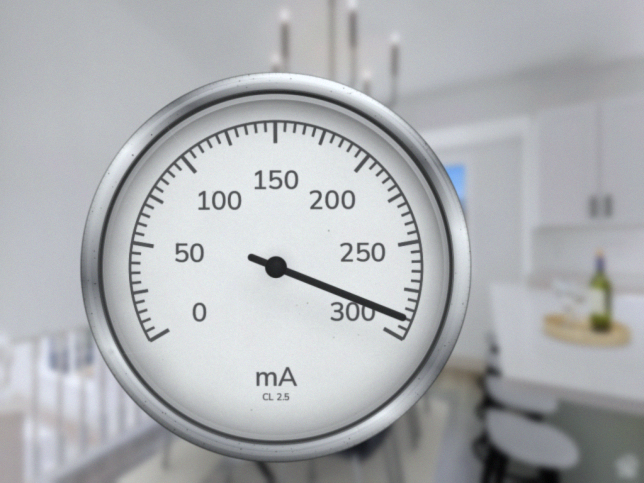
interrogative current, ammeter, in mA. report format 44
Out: 290
